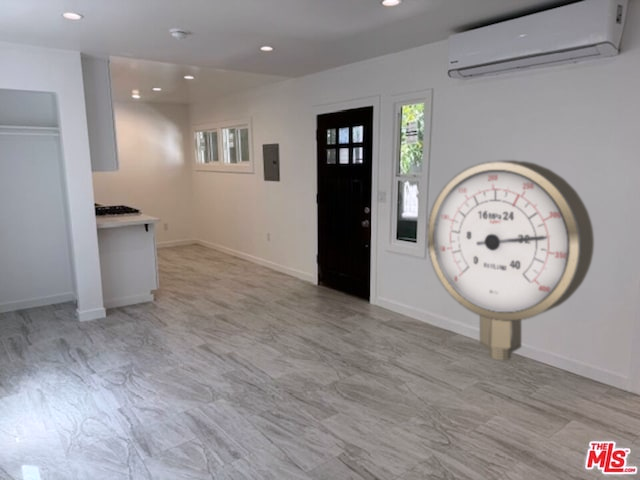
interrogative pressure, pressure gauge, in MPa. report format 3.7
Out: 32
